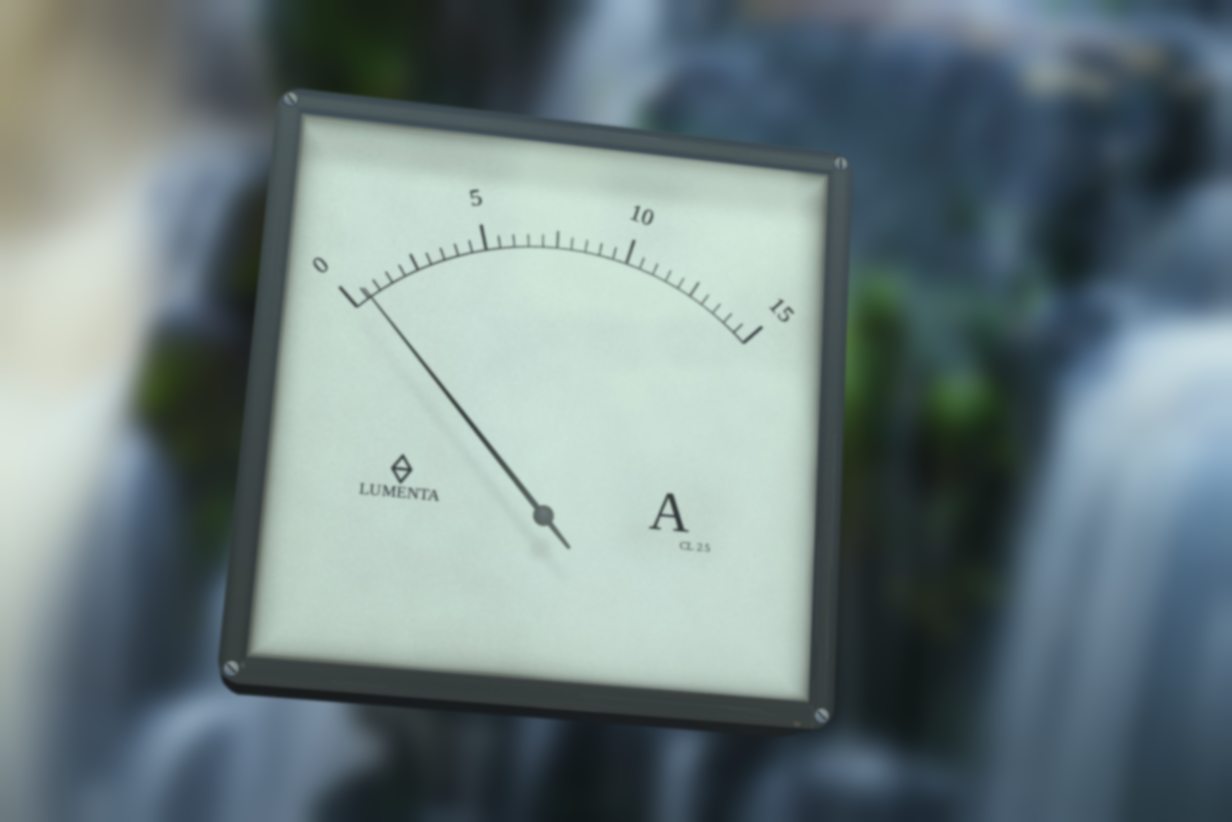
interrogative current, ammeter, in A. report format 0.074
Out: 0.5
